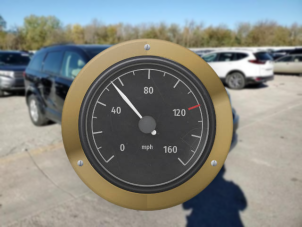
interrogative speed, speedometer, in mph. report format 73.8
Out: 55
